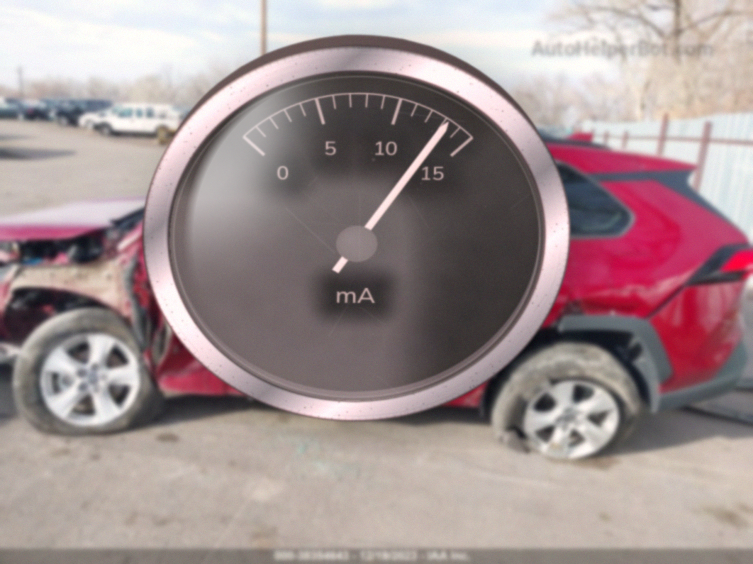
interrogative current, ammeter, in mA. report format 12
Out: 13
